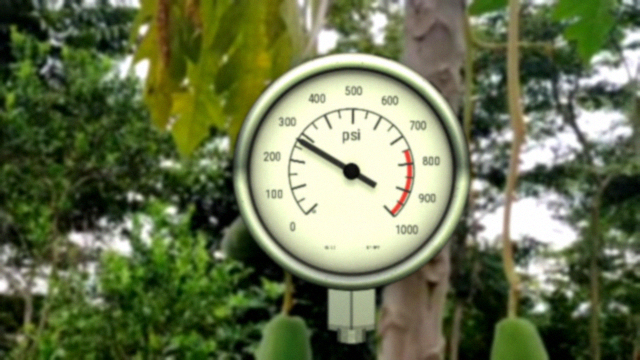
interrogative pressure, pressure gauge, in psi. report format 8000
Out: 275
